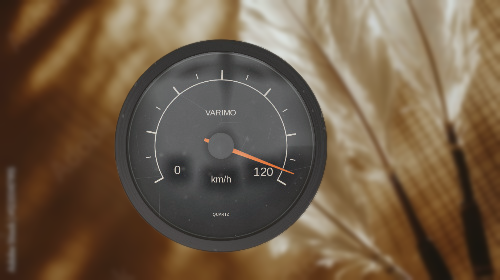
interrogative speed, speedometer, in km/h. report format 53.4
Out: 115
